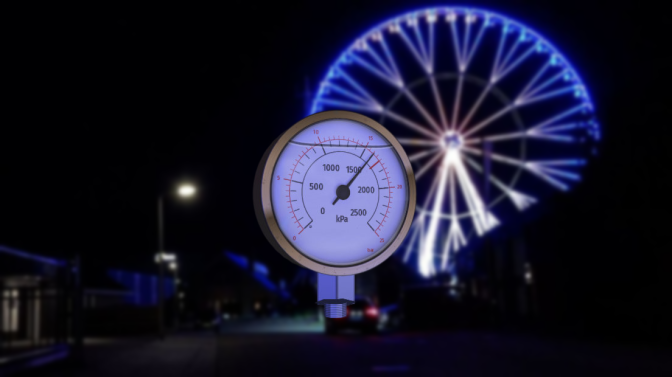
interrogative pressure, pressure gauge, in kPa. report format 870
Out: 1600
